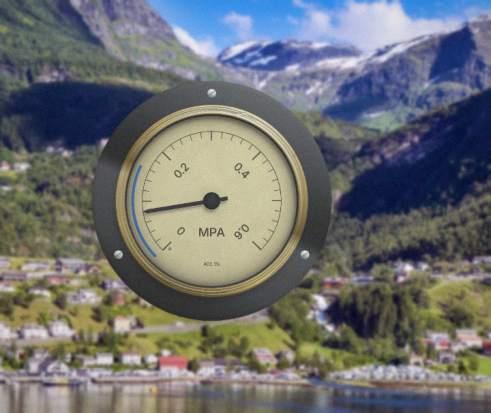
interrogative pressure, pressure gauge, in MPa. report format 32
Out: 0.08
